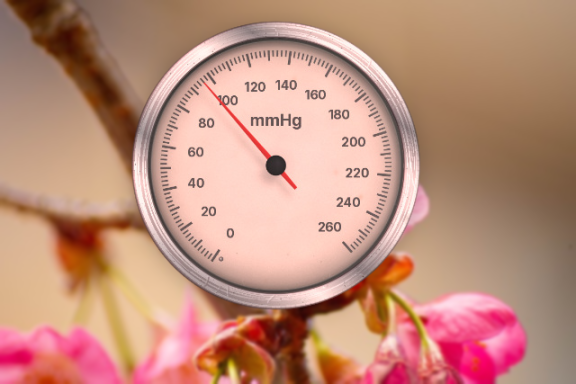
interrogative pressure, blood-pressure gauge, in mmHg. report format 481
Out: 96
